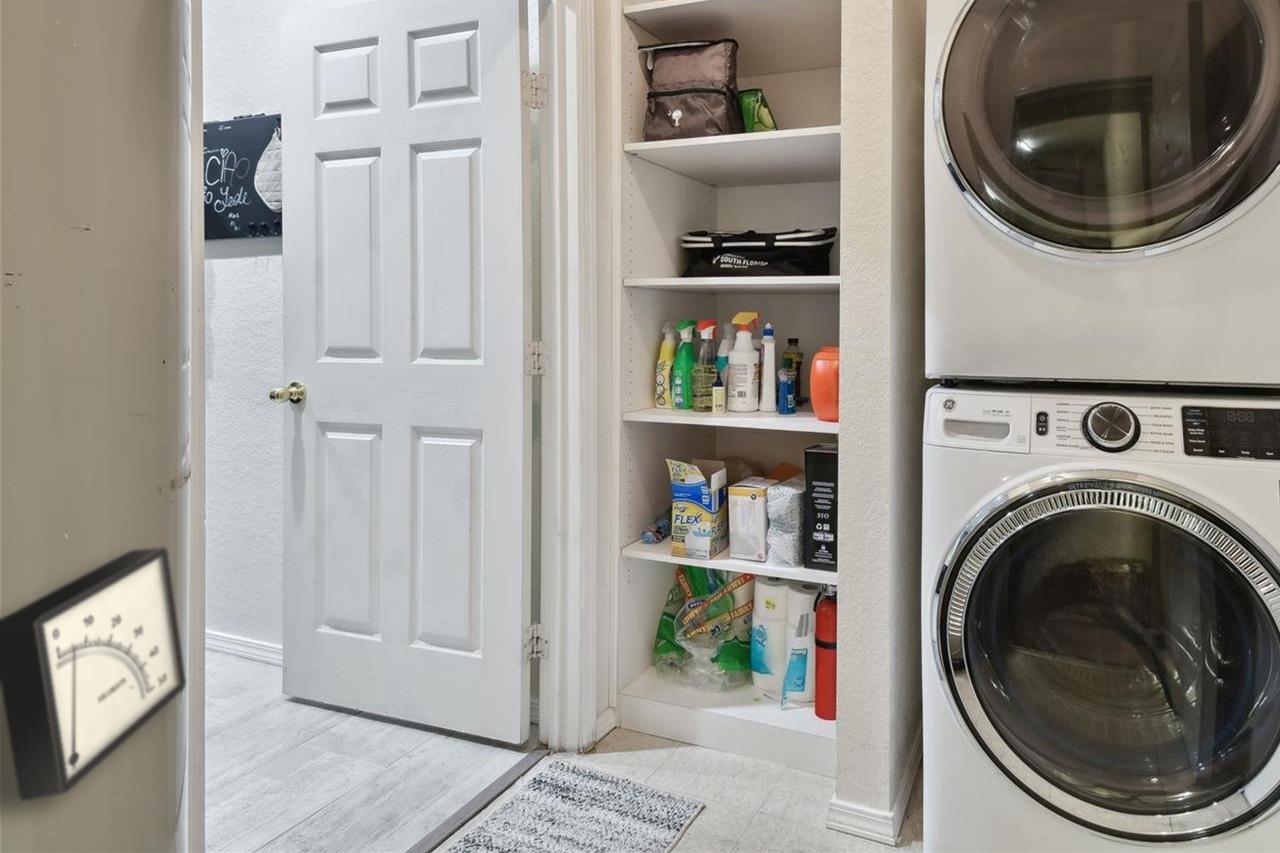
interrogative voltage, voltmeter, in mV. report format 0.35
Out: 5
